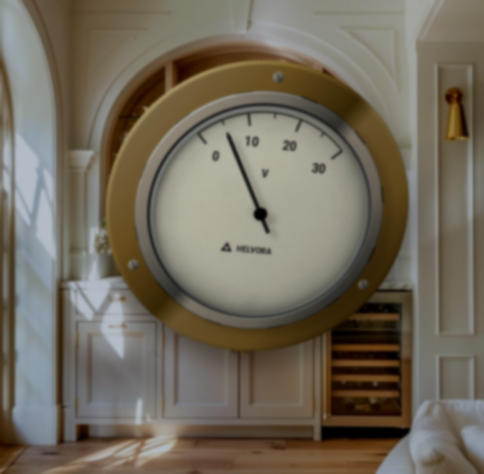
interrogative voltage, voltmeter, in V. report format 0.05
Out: 5
